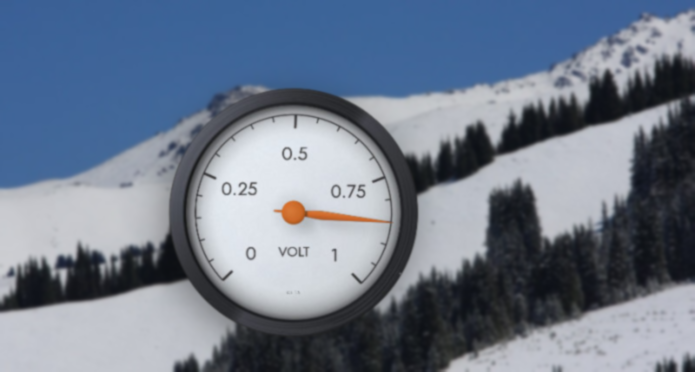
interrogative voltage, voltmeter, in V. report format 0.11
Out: 0.85
